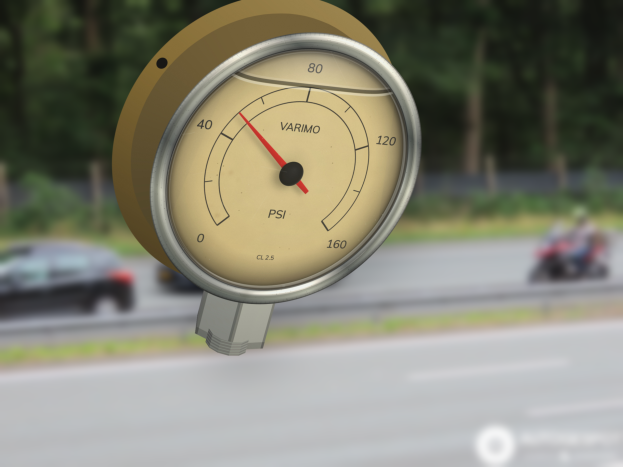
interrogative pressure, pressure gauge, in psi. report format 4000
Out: 50
